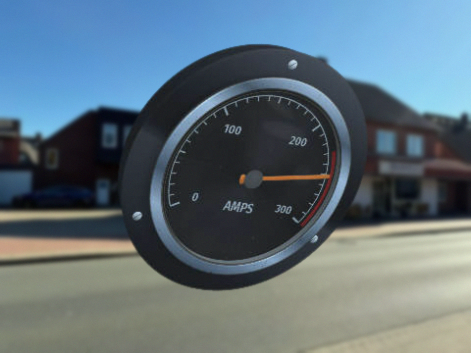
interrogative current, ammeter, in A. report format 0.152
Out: 250
